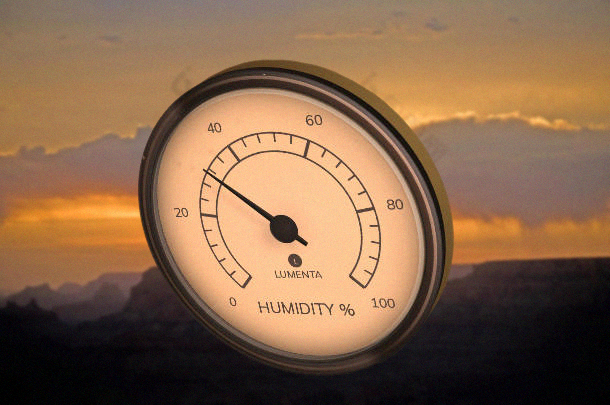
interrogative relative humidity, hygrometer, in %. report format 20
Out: 32
